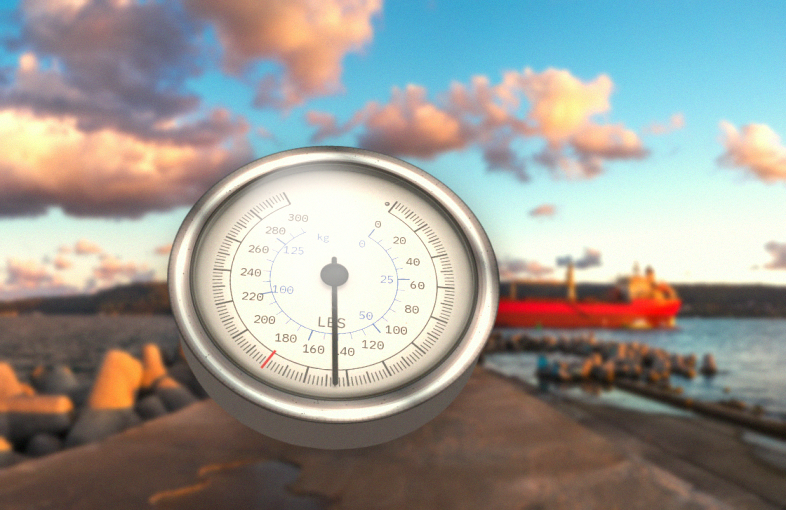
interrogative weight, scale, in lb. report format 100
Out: 146
